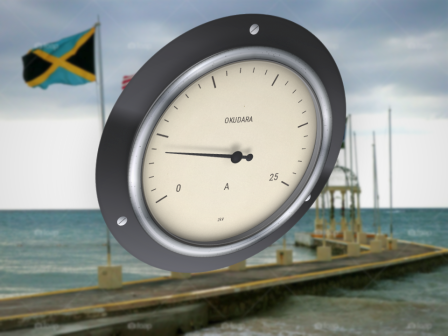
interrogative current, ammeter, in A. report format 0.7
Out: 4
